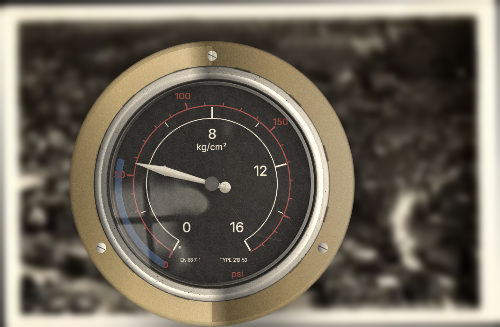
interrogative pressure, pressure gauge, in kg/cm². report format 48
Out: 4
